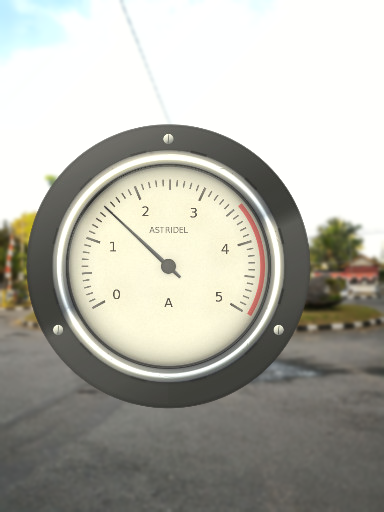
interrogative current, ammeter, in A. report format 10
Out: 1.5
